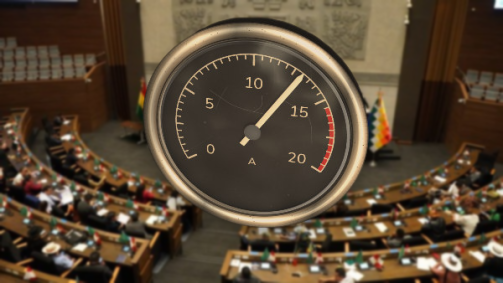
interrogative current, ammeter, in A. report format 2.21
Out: 13
